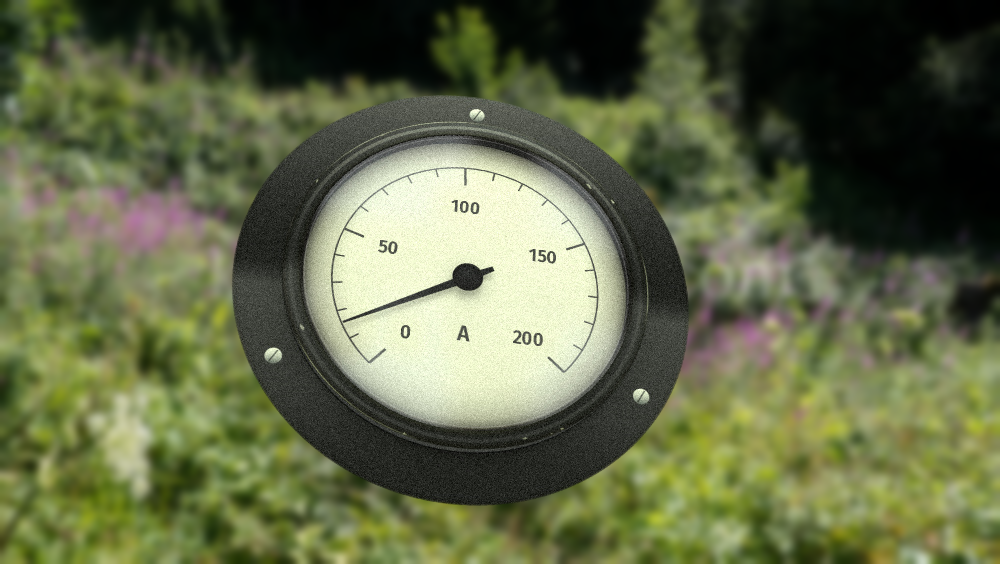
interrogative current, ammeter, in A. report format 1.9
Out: 15
